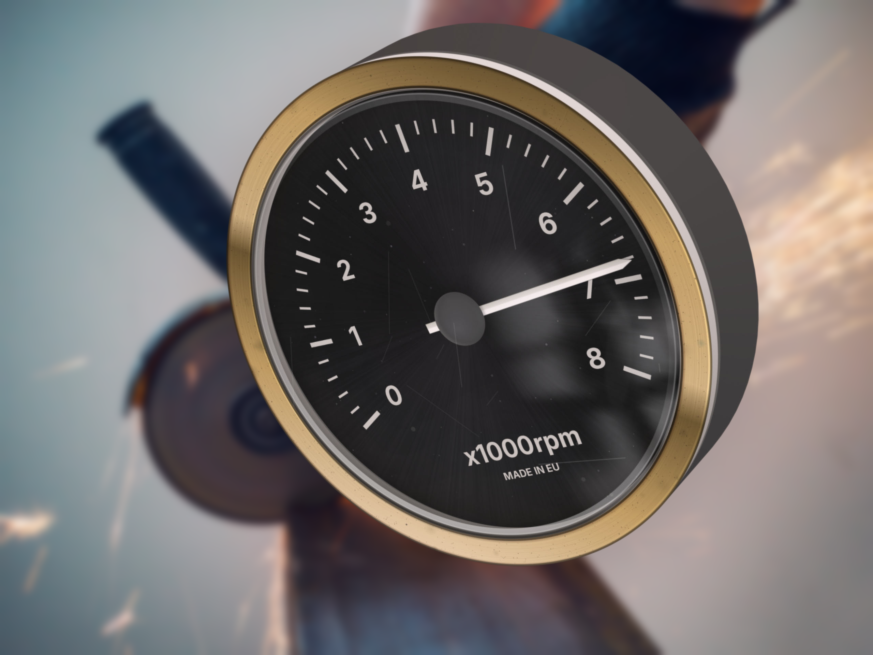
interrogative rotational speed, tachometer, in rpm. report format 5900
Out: 6800
